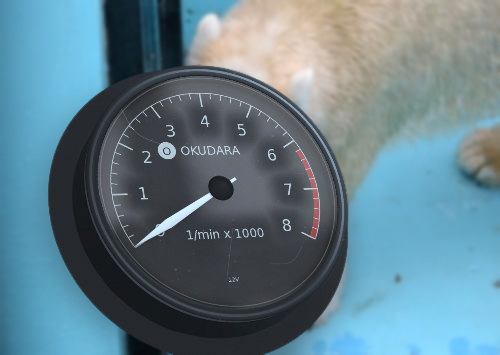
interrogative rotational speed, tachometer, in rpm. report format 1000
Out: 0
